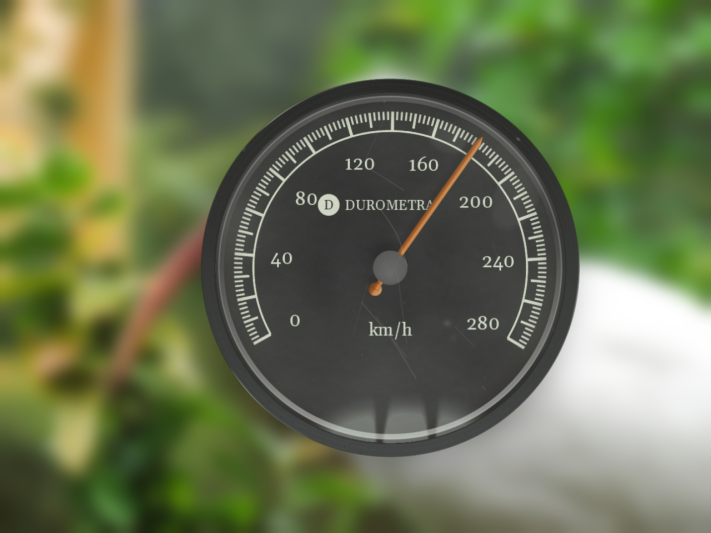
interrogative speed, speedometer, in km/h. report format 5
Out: 180
